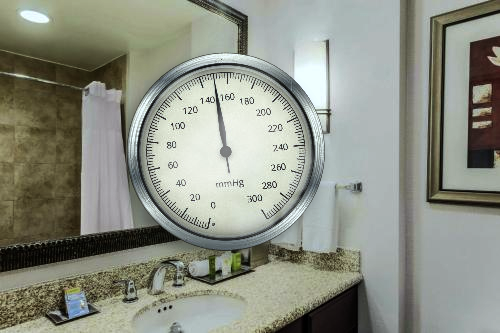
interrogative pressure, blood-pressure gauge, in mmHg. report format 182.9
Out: 150
